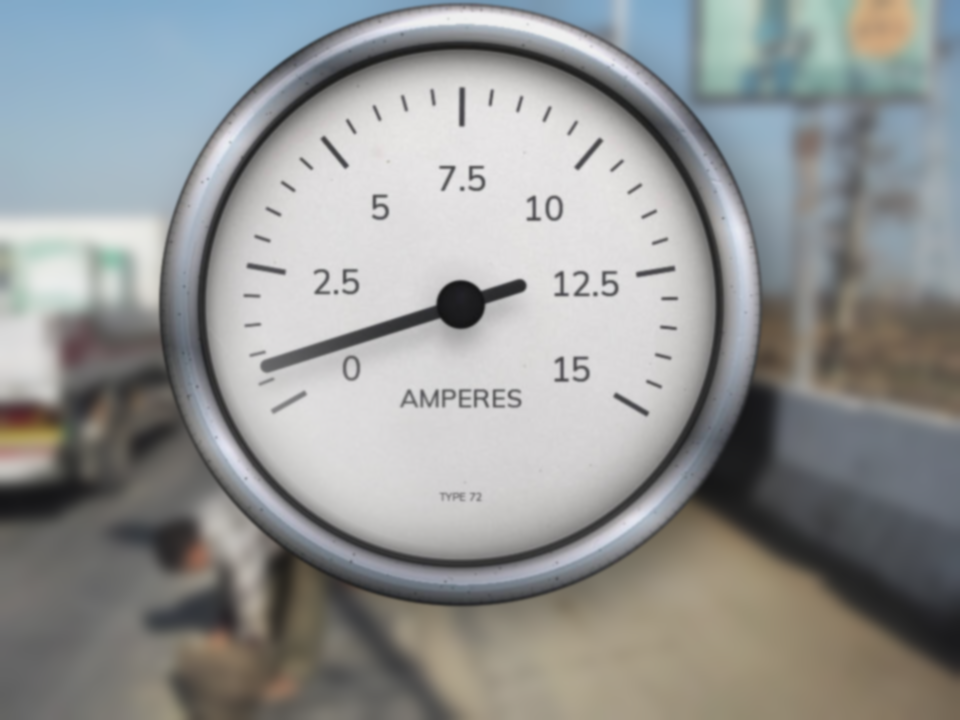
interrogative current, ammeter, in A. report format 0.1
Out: 0.75
